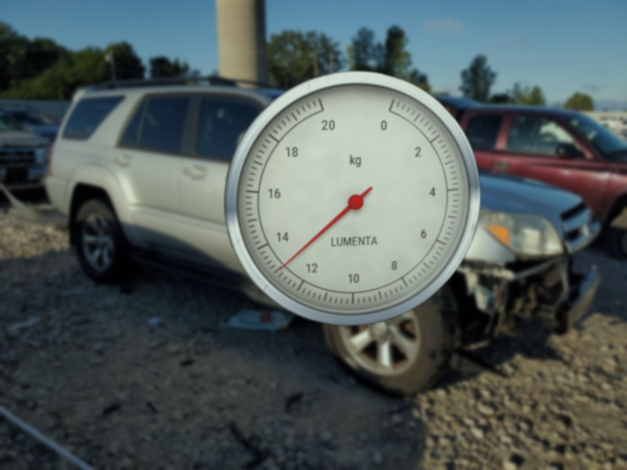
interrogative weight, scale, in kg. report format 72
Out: 13
